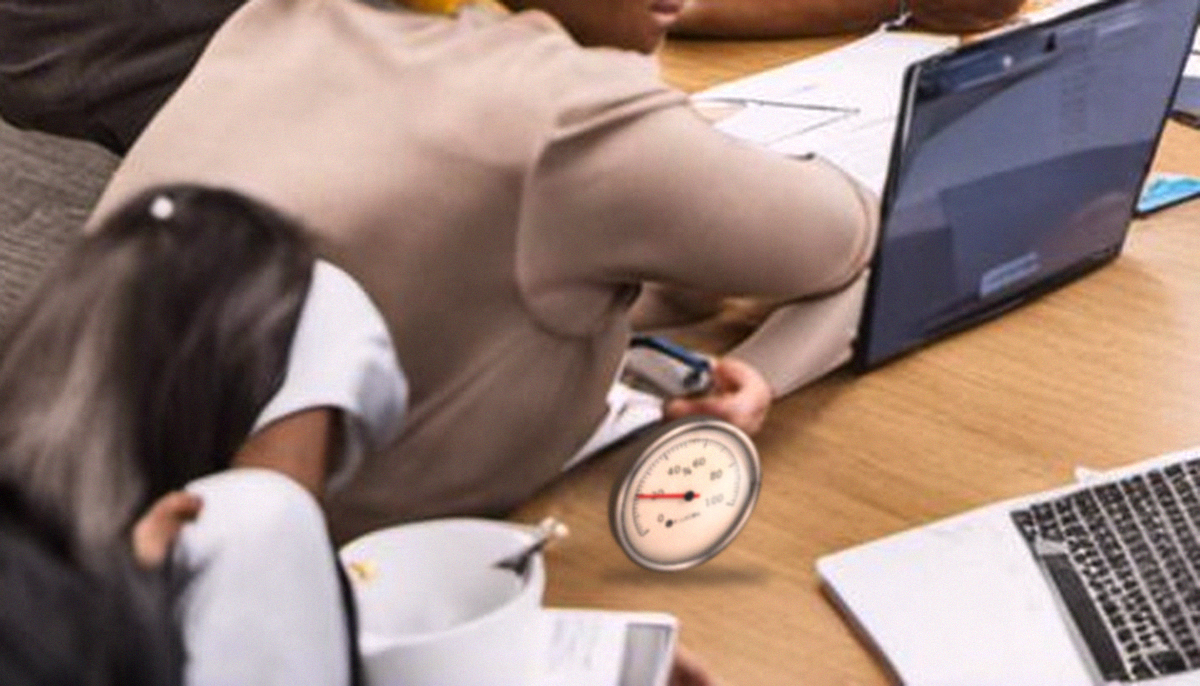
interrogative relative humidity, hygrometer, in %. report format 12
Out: 20
